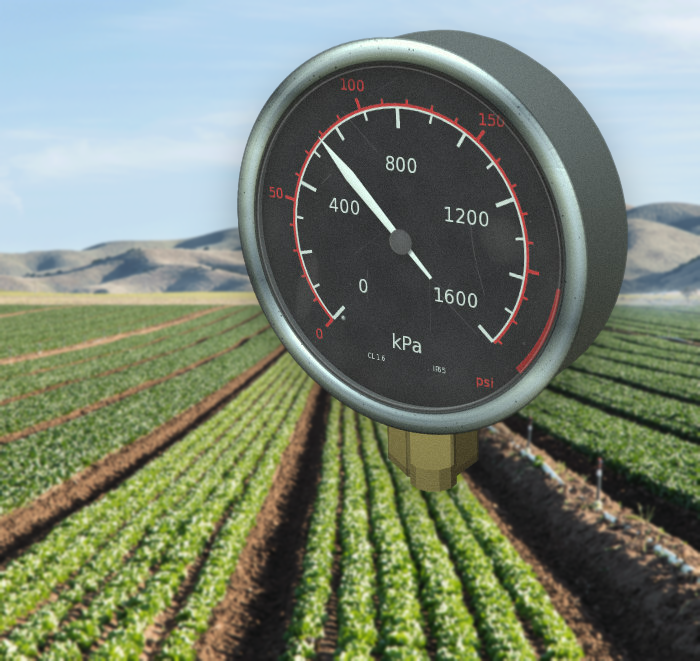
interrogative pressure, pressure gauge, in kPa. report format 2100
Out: 550
